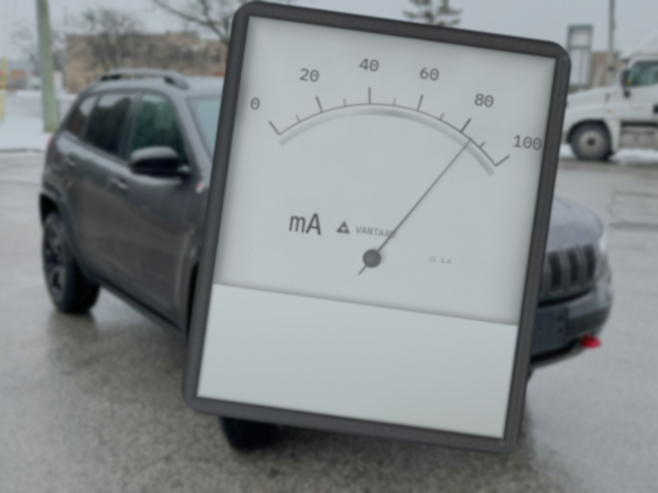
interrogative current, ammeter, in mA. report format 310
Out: 85
